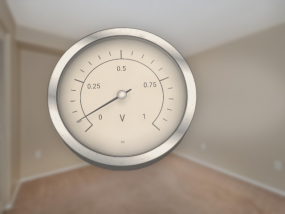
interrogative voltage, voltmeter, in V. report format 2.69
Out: 0.05
